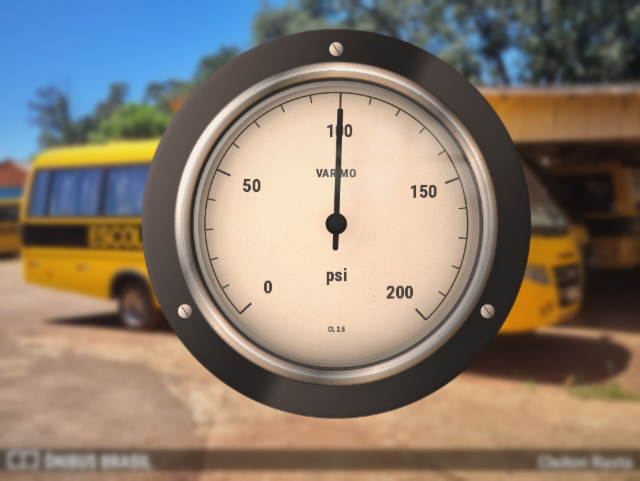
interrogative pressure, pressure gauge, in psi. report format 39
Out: 100
